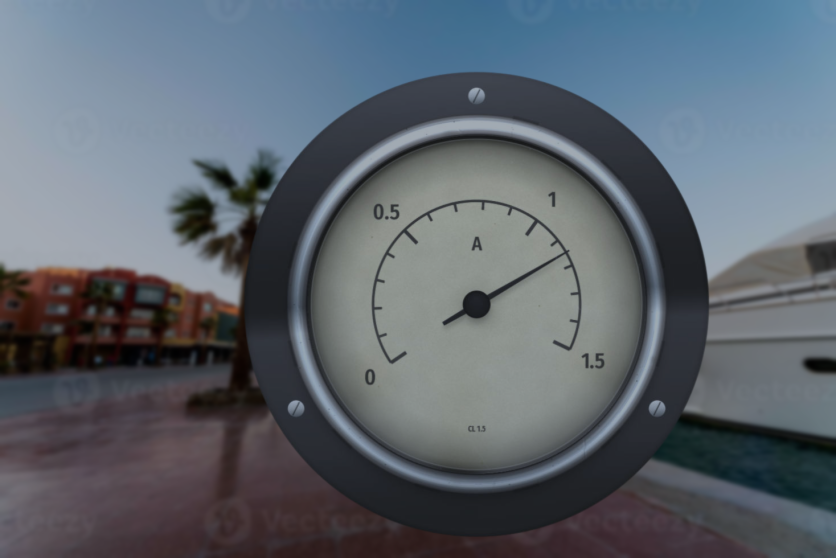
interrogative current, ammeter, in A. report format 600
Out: 1.15
